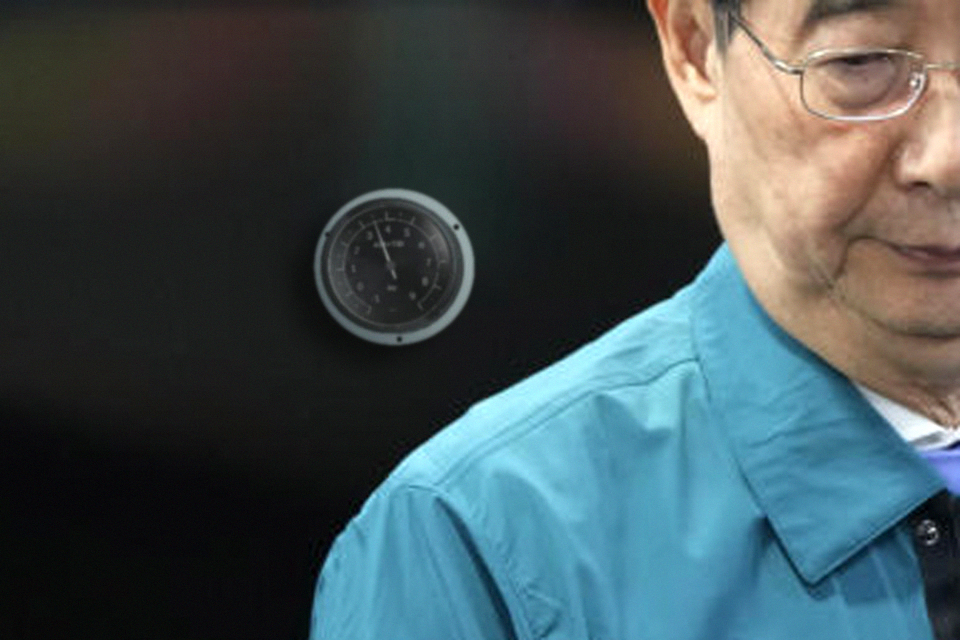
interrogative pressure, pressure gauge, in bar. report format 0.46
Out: 3.5
